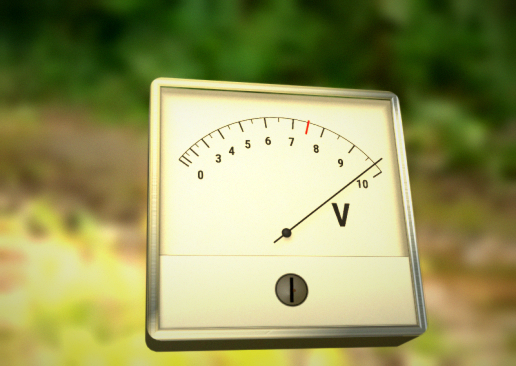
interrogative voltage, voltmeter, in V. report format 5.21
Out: 9.75
